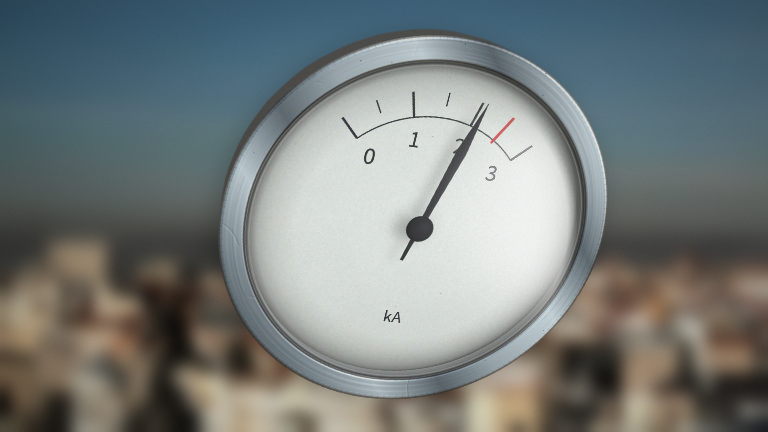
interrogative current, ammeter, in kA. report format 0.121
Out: 2
